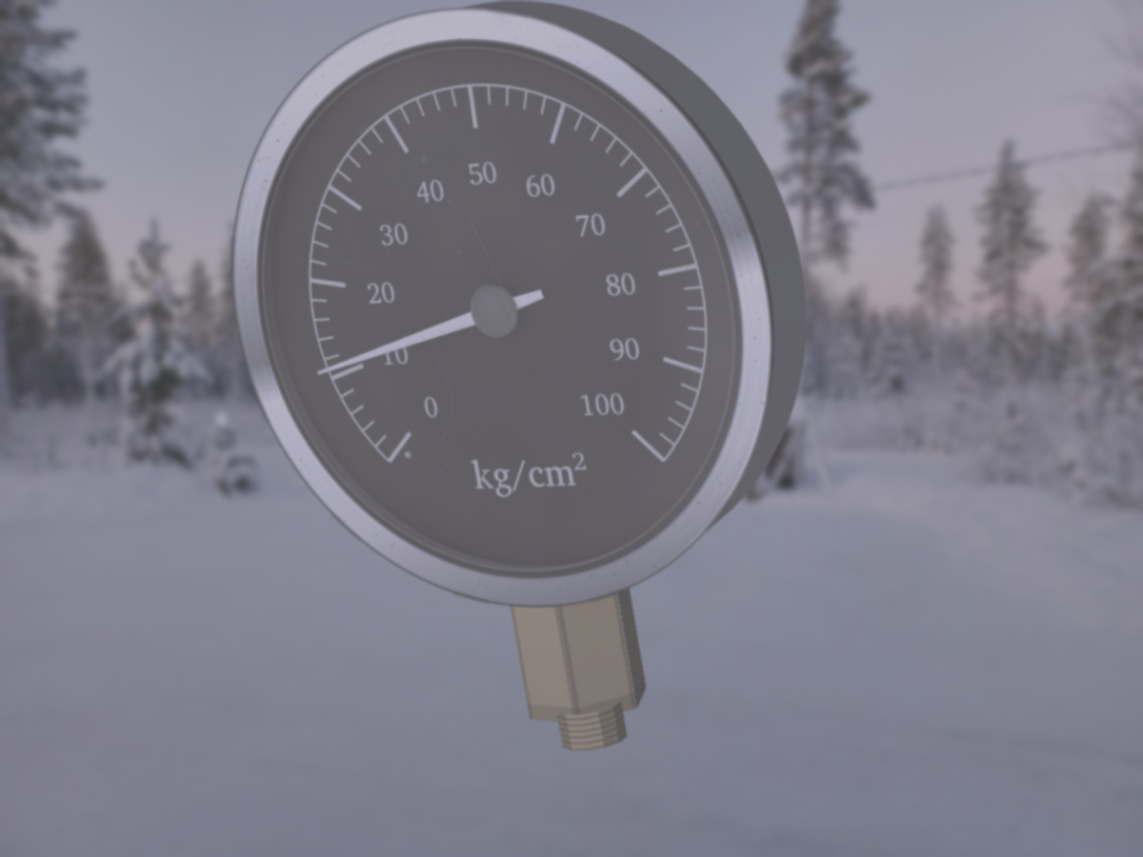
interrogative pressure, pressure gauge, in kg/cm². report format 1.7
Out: 11
